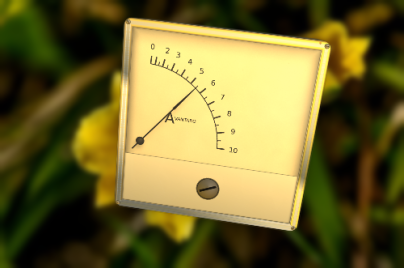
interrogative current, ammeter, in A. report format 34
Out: 5.5
